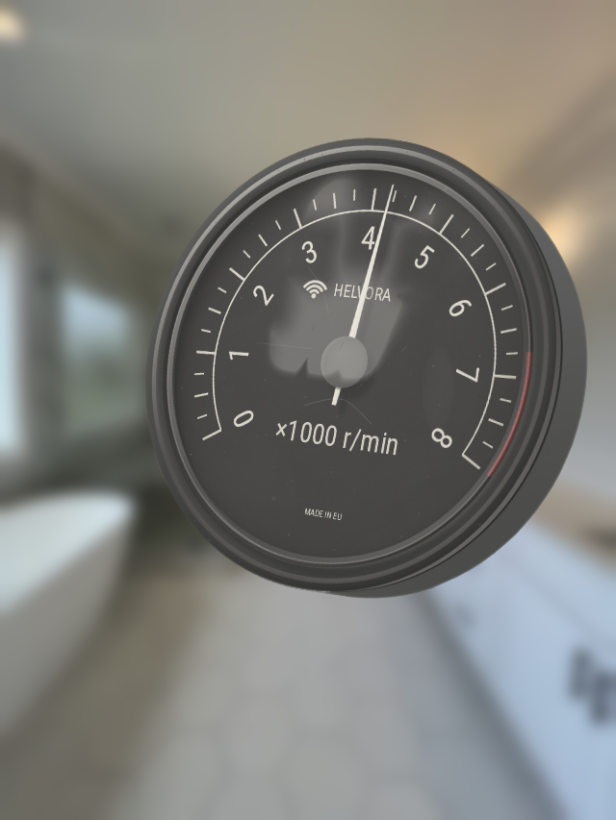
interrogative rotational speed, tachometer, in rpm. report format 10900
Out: 4250
